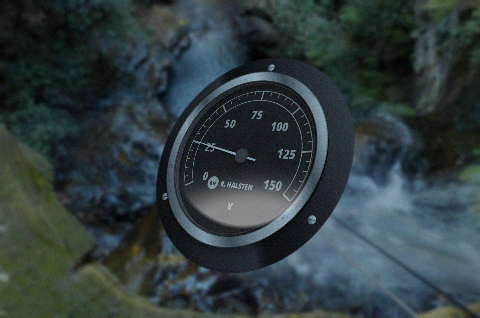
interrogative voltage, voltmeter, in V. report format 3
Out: 25
